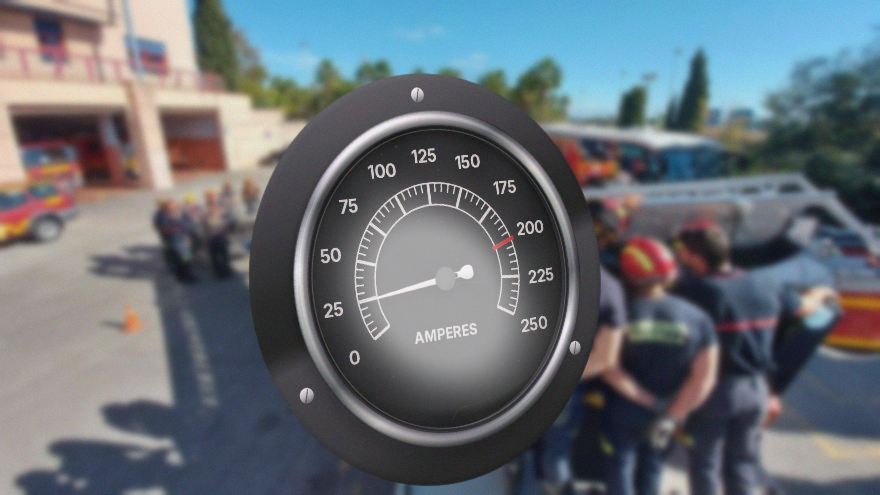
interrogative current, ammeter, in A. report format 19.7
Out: 25
